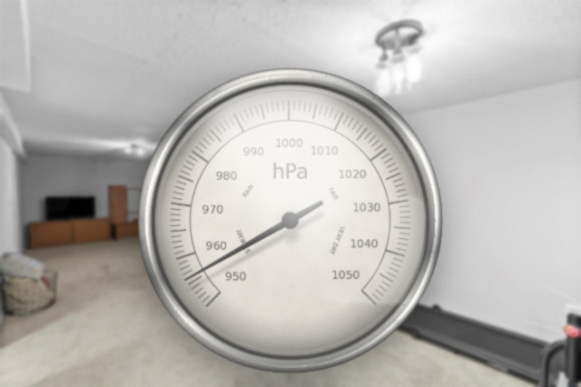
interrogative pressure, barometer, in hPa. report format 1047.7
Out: 956
